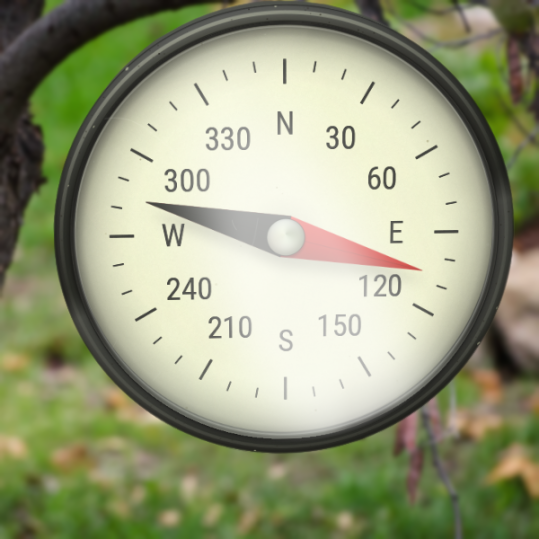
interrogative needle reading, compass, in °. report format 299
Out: 105
